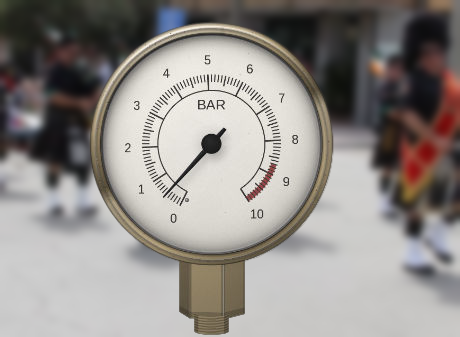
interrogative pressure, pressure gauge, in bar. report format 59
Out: 0.5
